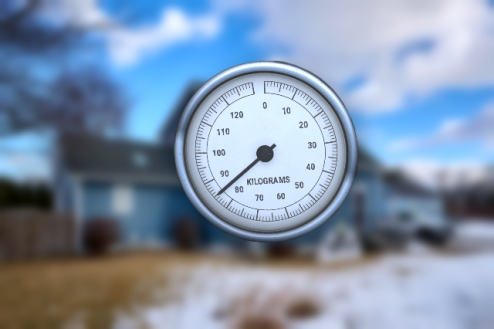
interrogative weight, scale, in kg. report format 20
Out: 85
